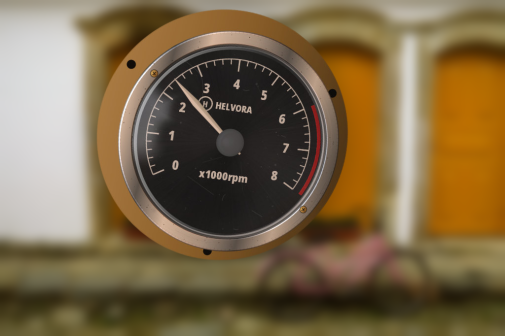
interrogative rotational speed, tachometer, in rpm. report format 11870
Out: 2400
